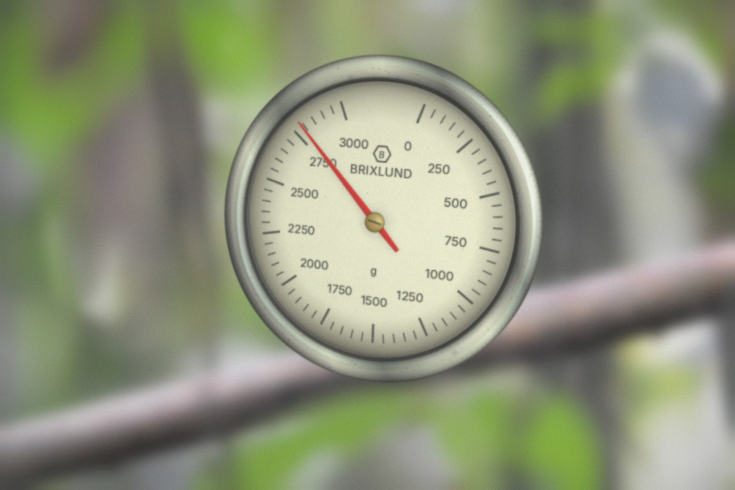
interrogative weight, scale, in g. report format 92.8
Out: 2800
